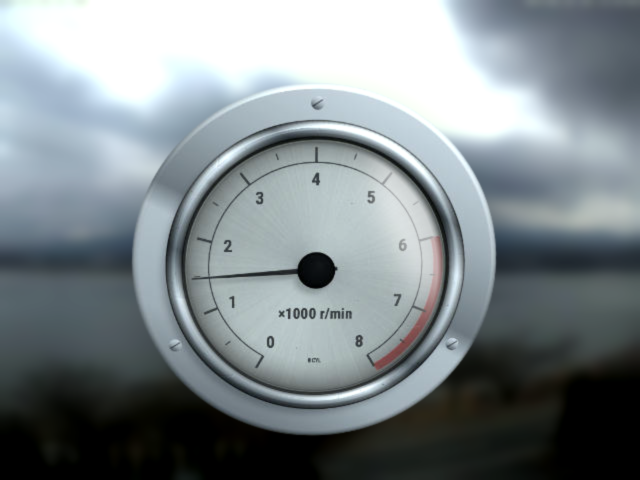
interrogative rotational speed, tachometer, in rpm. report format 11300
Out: 1500
